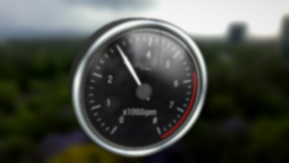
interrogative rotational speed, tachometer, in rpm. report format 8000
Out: 3000
